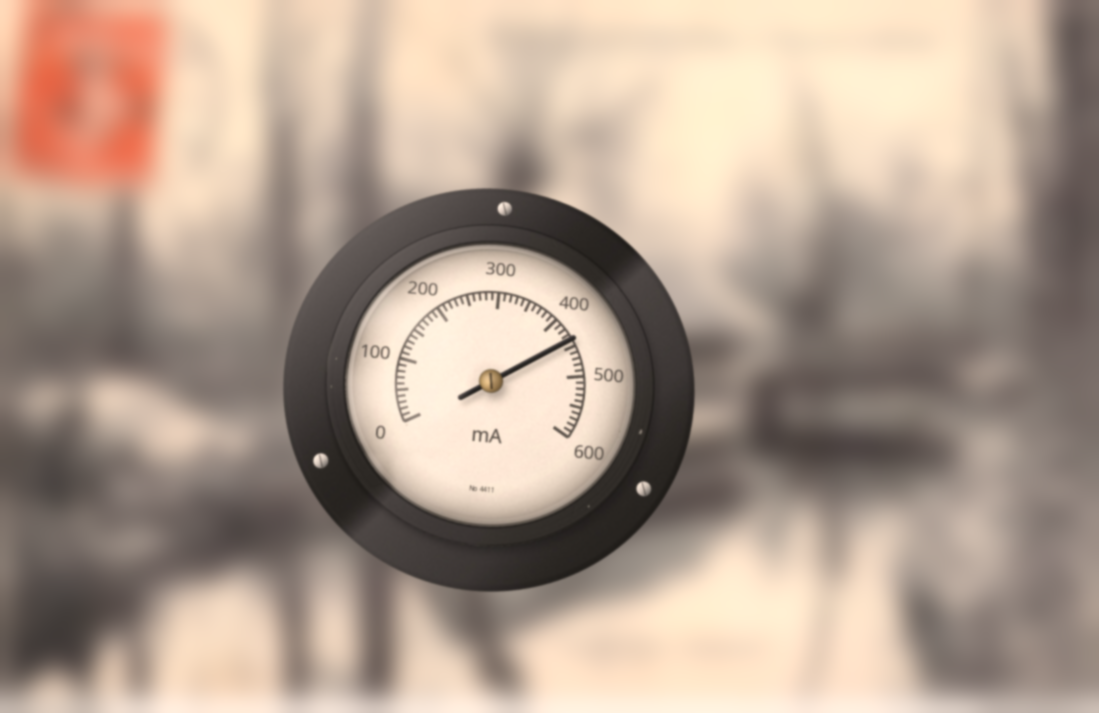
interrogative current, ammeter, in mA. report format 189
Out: 440
